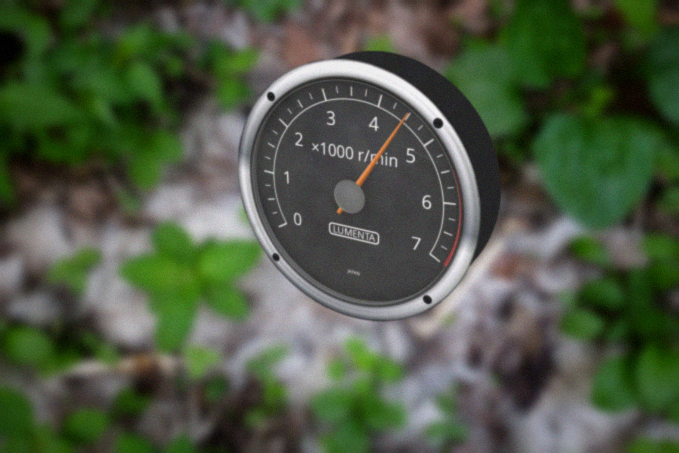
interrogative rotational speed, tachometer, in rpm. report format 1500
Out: 4500
